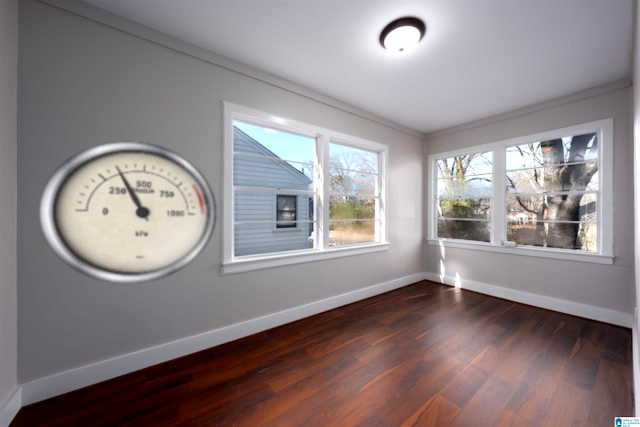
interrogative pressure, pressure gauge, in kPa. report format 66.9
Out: 350
